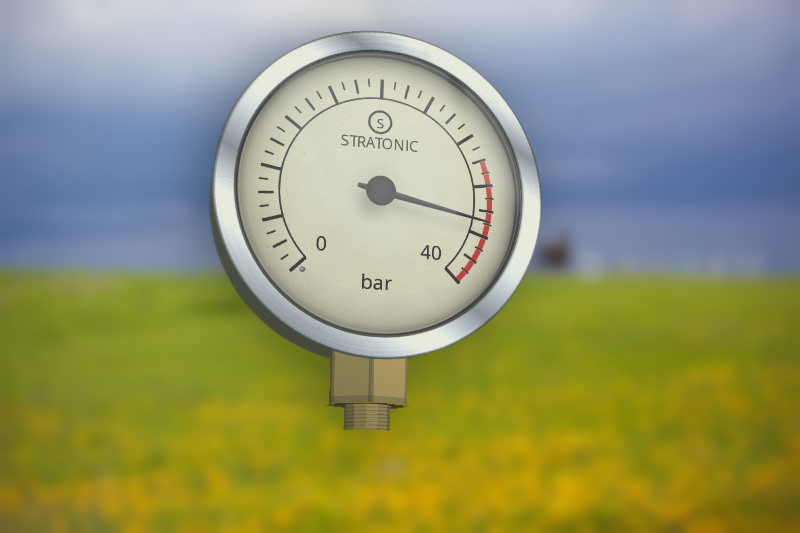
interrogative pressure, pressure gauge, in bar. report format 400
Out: 35
